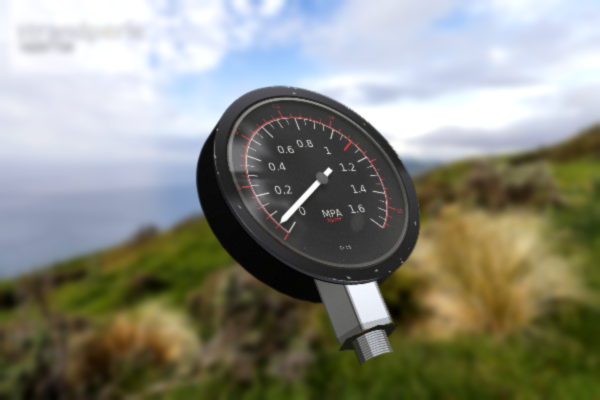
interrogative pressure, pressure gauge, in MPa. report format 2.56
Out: 0.05
